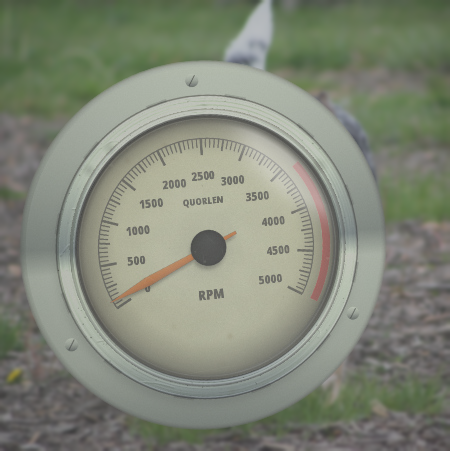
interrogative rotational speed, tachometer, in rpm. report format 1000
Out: 100
